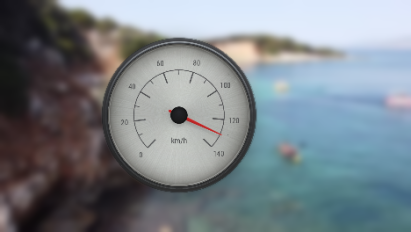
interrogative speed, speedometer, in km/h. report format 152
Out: 130
